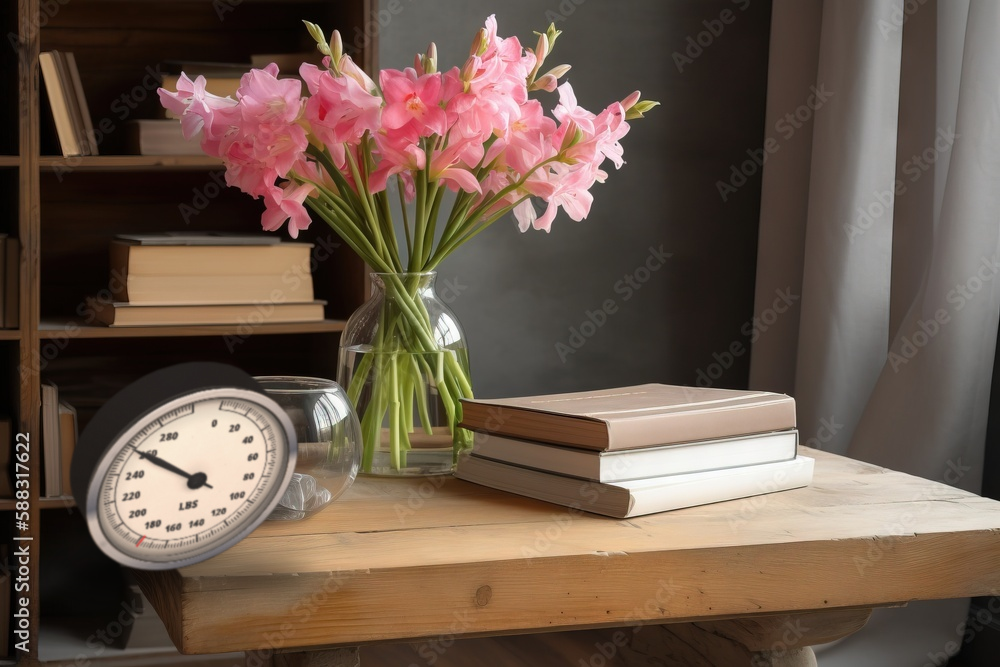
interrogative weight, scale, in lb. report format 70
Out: 260
